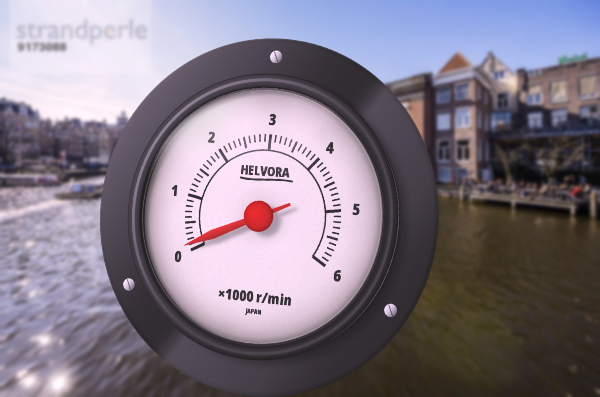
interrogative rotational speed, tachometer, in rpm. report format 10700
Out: 100
